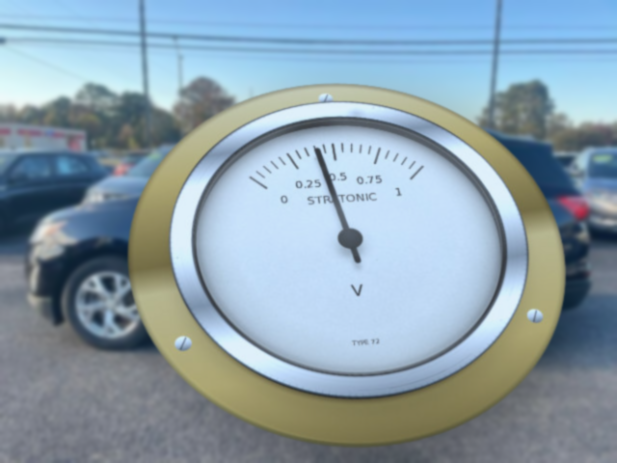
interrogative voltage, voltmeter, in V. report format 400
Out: 0.4
